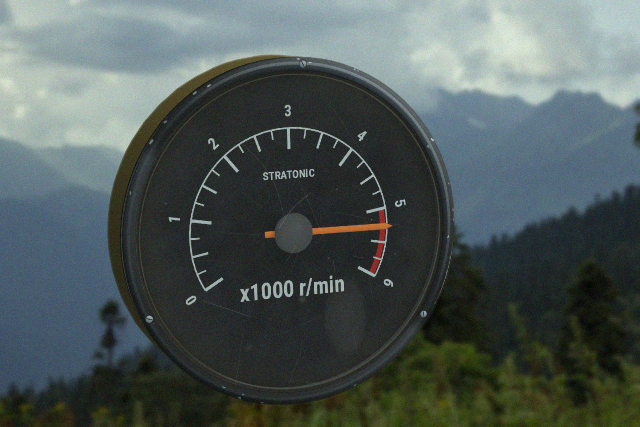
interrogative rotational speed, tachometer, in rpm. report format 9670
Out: 5250
